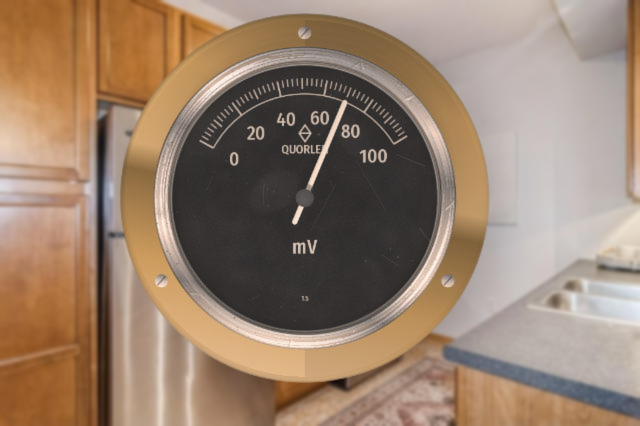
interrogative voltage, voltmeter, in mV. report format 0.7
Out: 70
